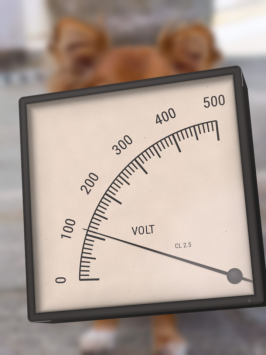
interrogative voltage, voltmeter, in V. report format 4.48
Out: 110
